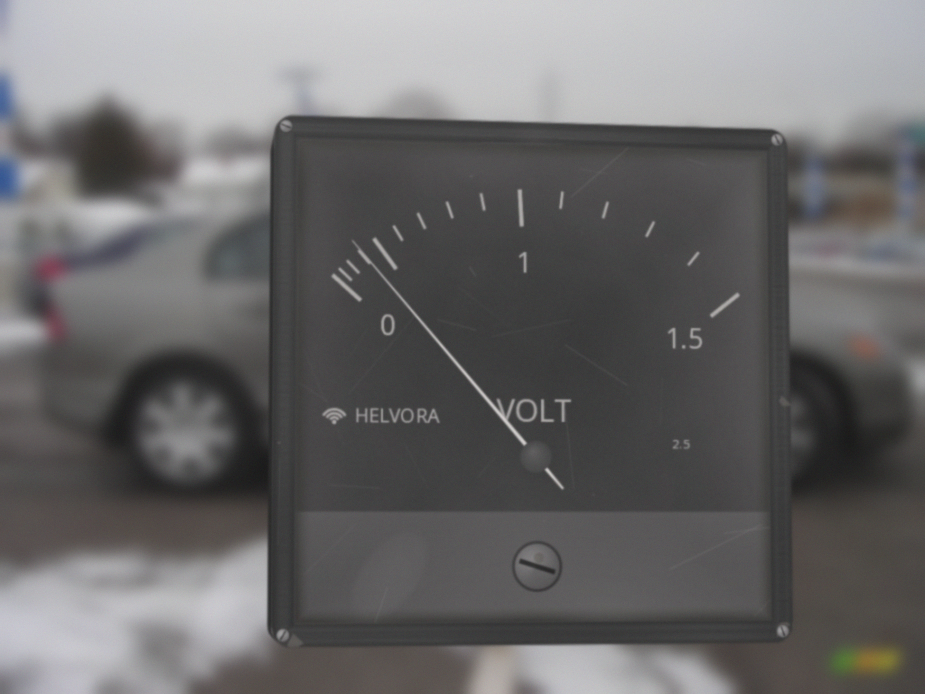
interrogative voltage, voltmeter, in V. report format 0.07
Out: 0.4
